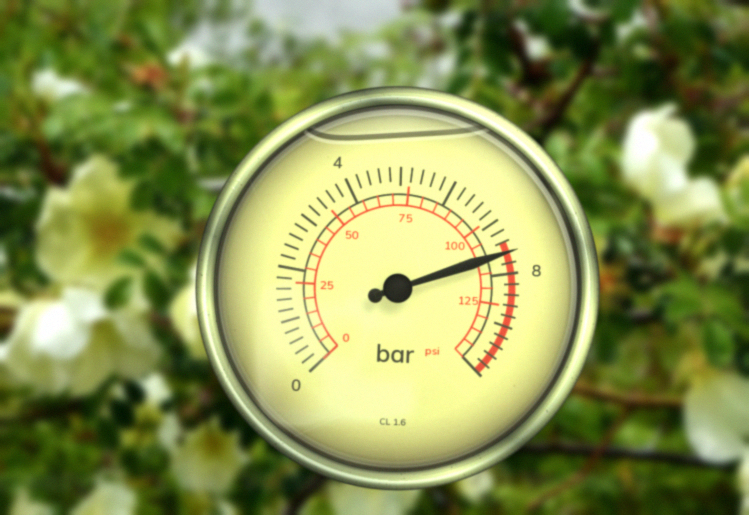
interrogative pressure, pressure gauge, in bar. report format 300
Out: 7.6
